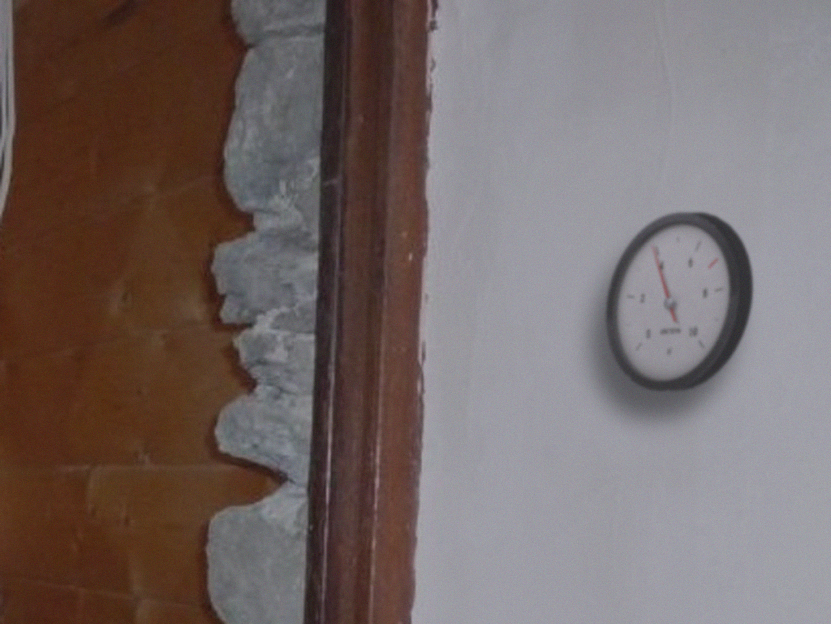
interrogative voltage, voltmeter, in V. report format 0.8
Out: 4
